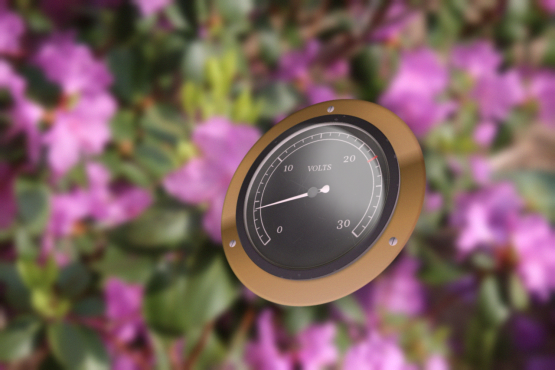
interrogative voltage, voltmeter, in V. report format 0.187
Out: 4
